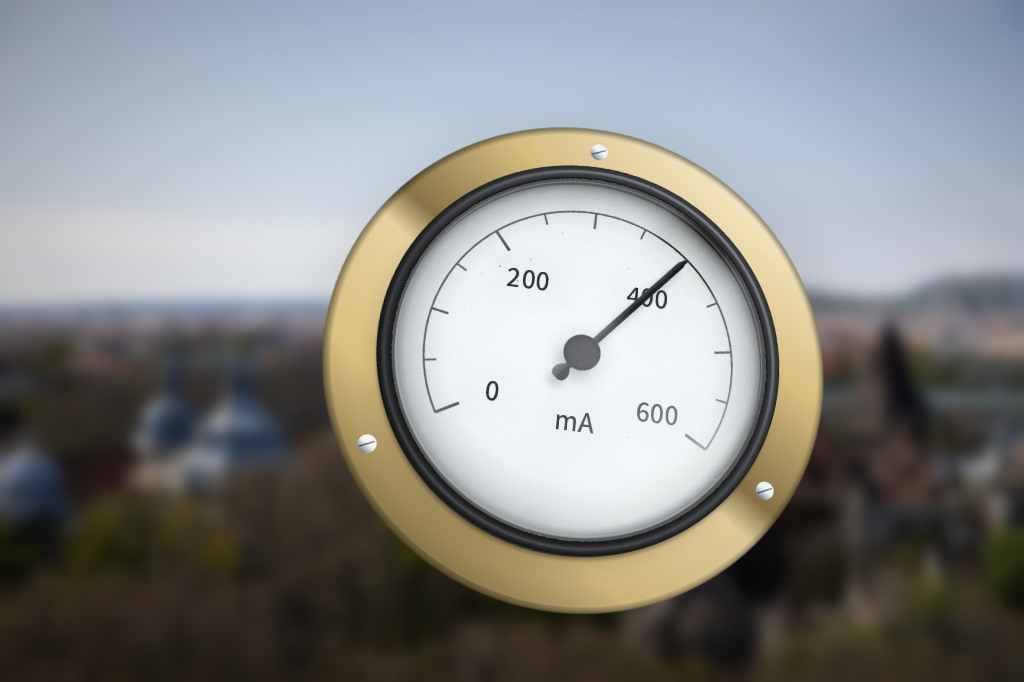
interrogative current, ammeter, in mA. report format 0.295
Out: 400
